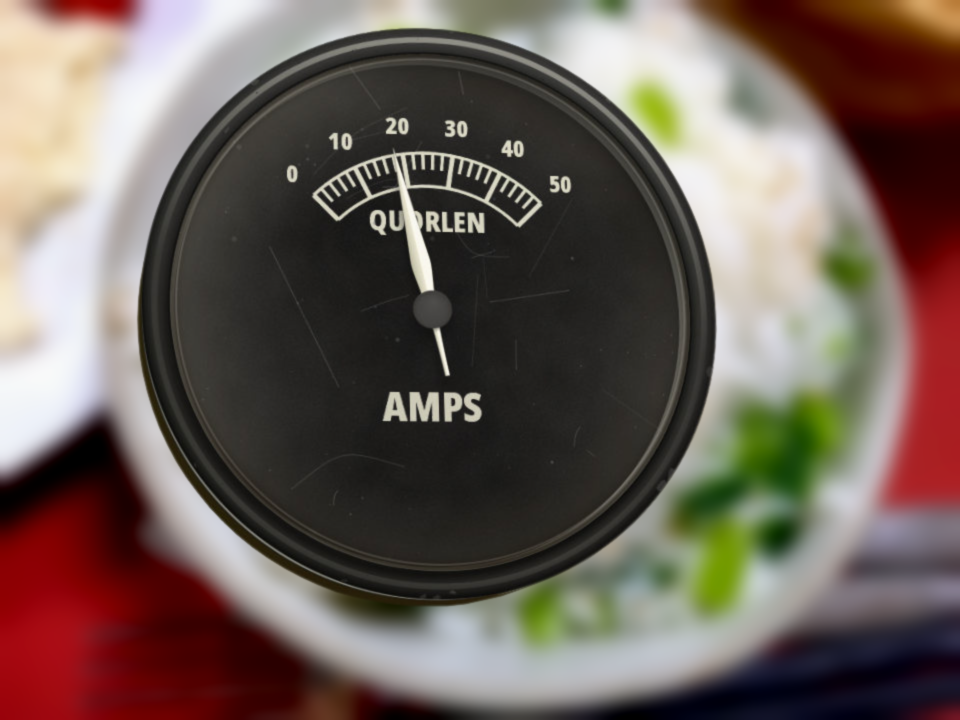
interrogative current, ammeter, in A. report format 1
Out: 18
